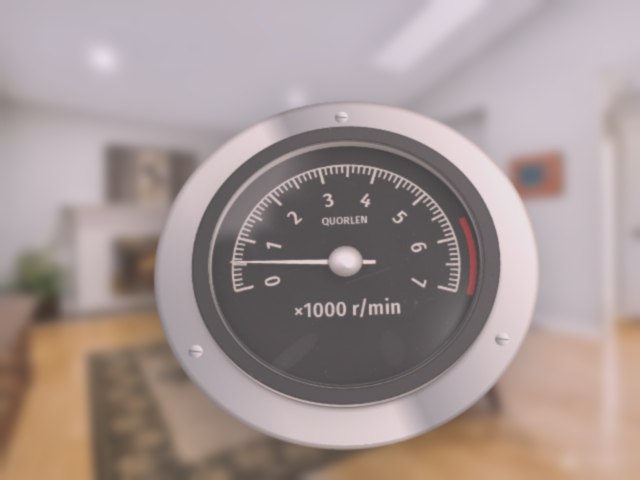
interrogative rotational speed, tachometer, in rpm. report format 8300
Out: 500
